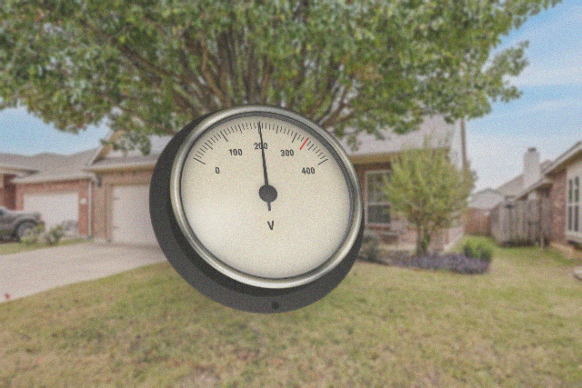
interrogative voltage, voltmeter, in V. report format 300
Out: 200
